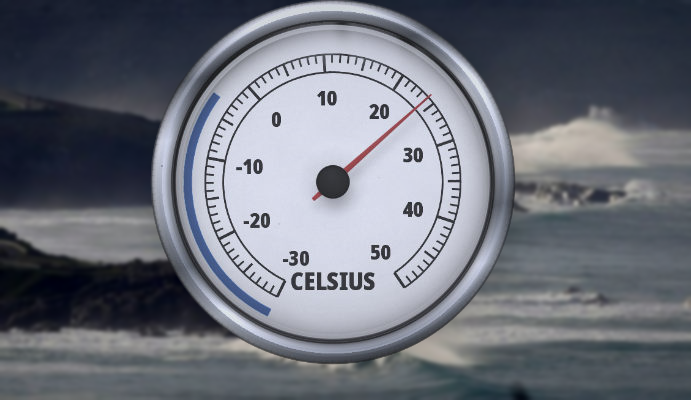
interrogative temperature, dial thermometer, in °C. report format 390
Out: 24
